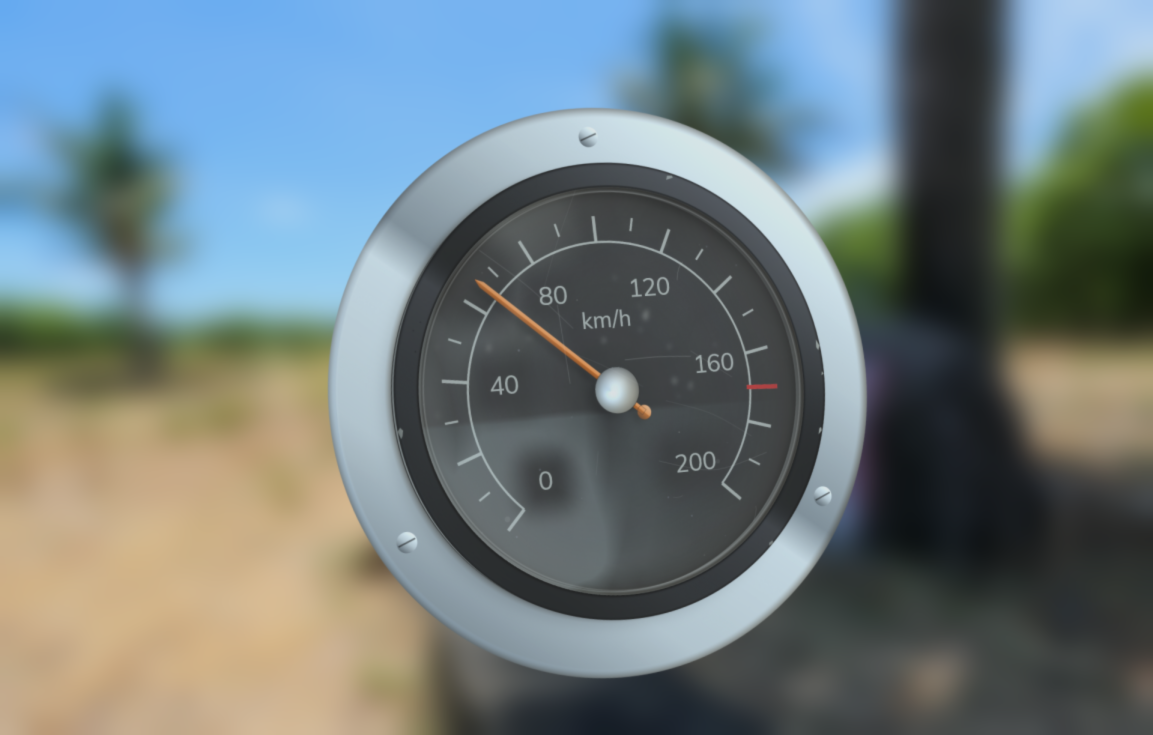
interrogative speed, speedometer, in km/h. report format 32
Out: 65
